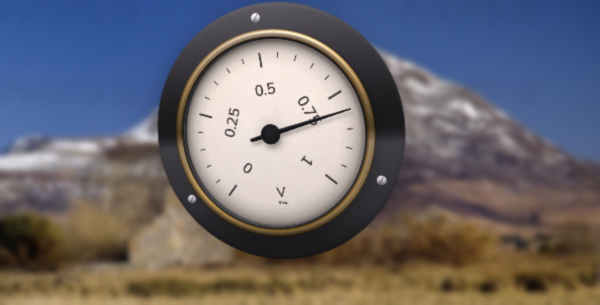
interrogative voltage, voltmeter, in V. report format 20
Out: 0.8
